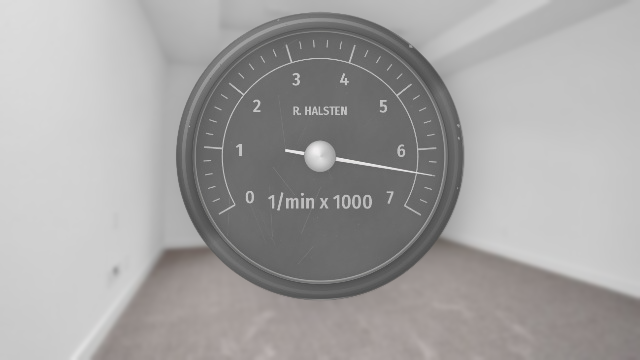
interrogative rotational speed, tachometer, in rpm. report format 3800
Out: 6400
